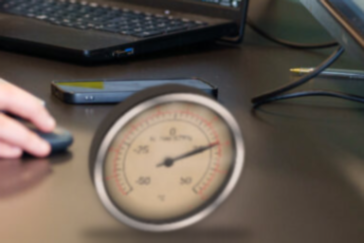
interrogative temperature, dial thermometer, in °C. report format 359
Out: 25
